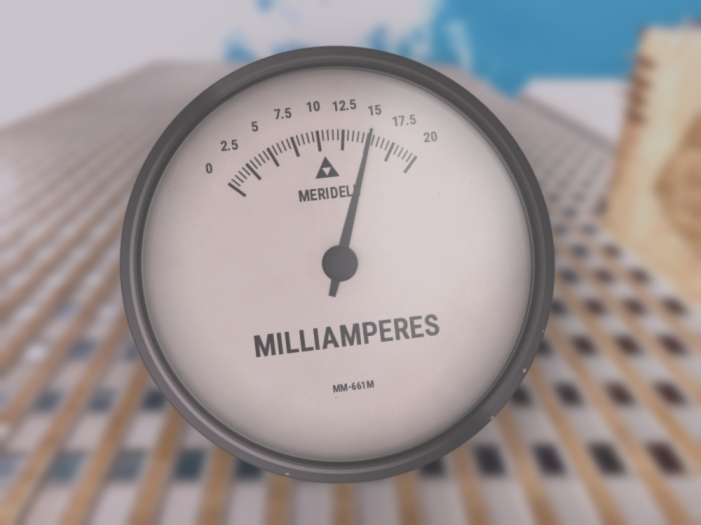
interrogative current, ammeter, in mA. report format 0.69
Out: 15
